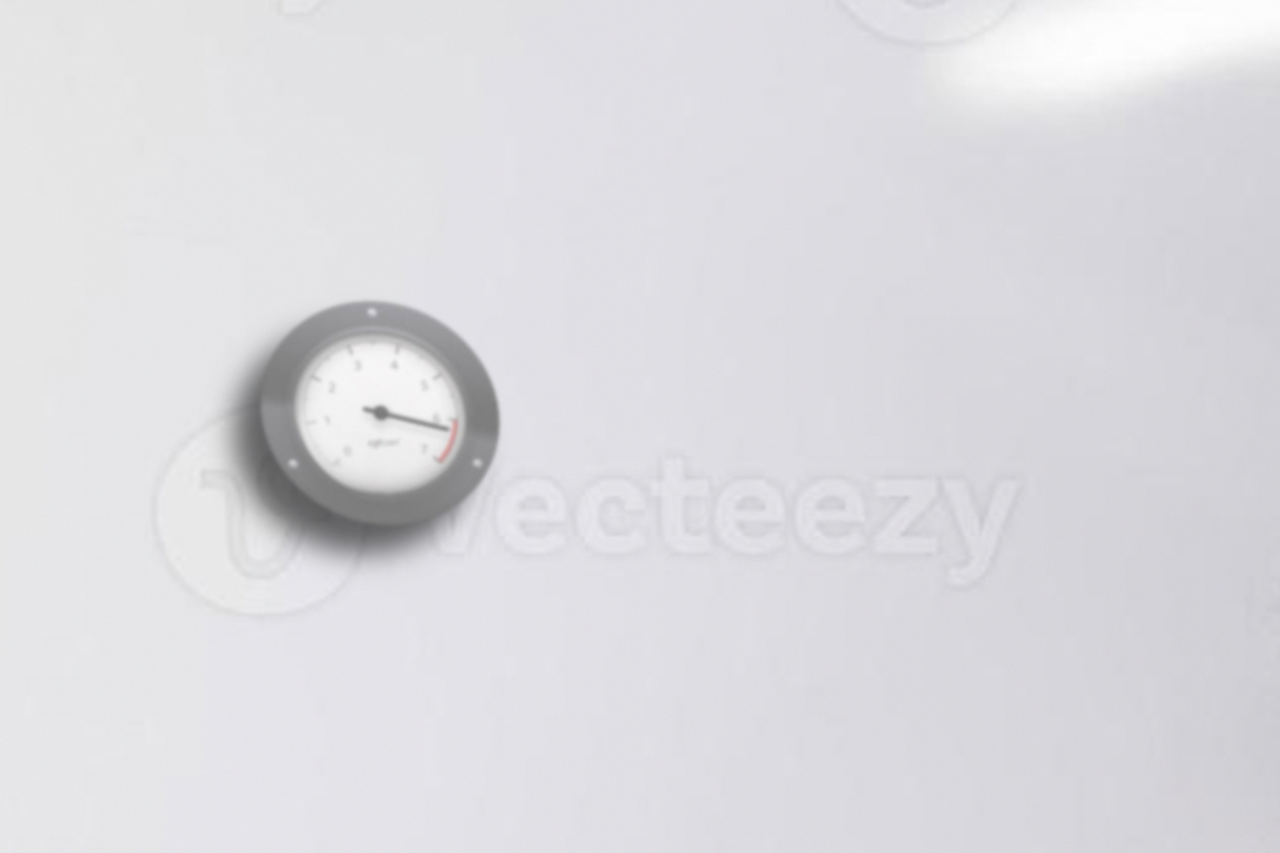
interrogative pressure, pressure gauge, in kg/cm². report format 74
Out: 6.25
